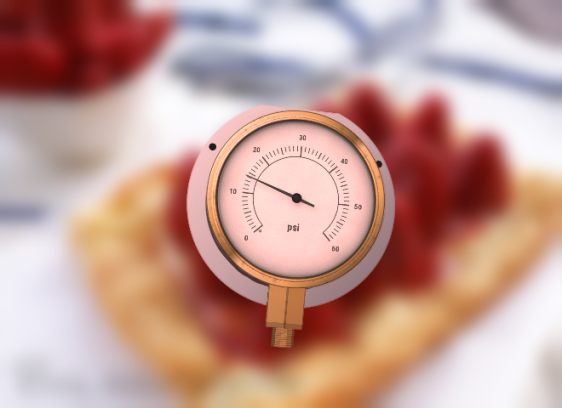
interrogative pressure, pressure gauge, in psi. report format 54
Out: 14
